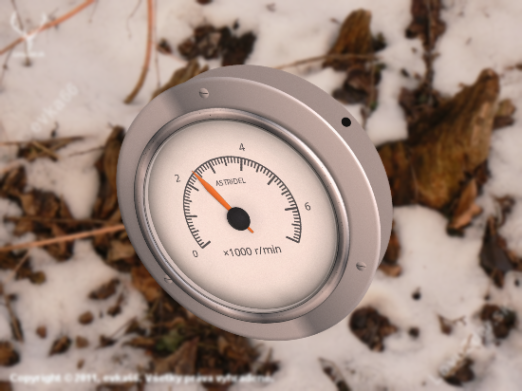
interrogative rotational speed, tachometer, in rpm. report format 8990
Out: 2500
